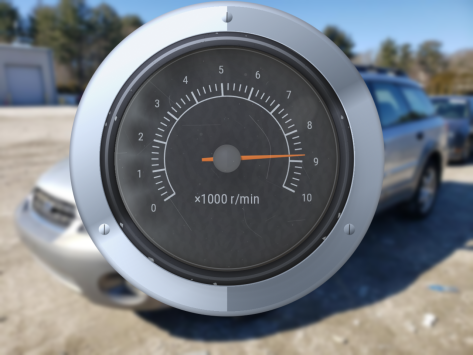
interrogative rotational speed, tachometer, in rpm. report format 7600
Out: 8800
